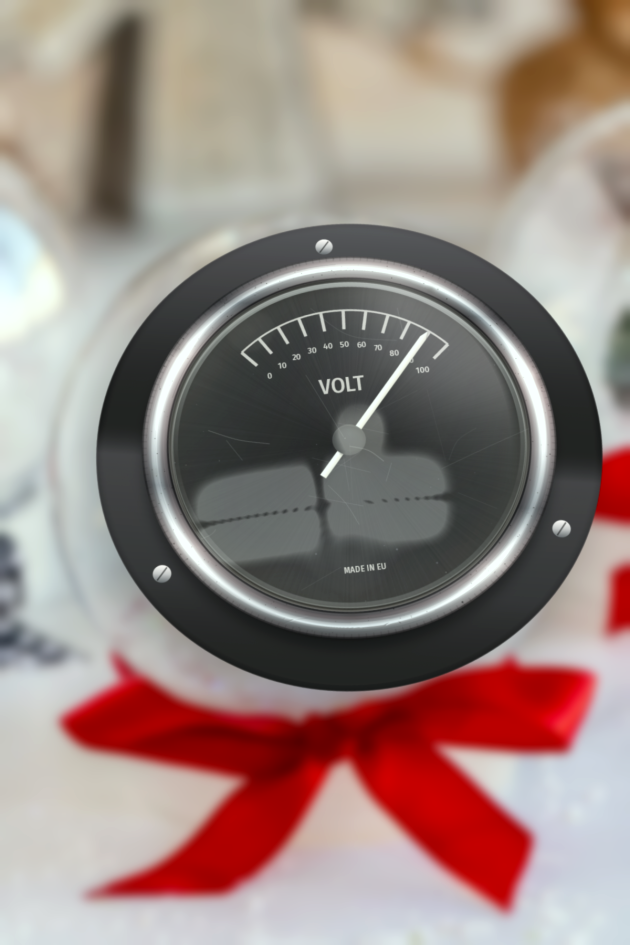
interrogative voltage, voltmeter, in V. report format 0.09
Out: 90
